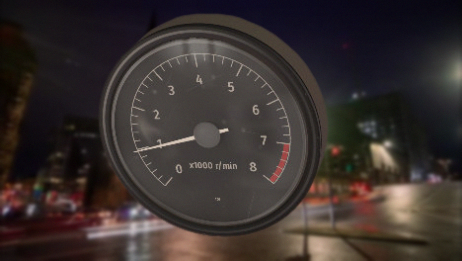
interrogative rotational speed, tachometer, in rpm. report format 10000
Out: 1000
